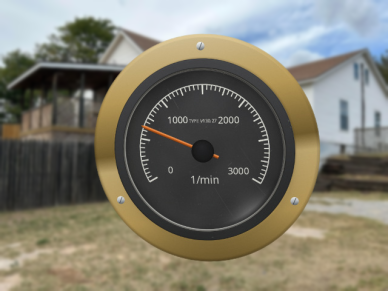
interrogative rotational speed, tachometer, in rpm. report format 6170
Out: 650
